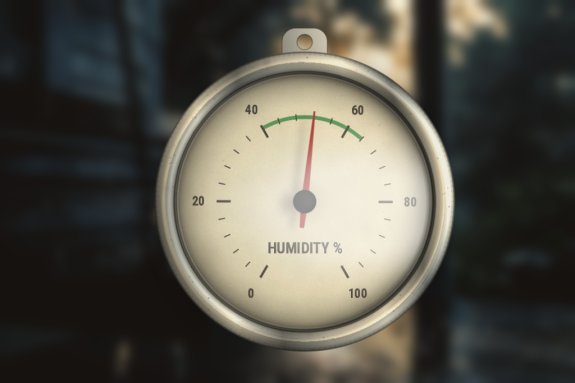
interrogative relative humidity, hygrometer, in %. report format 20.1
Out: 52
